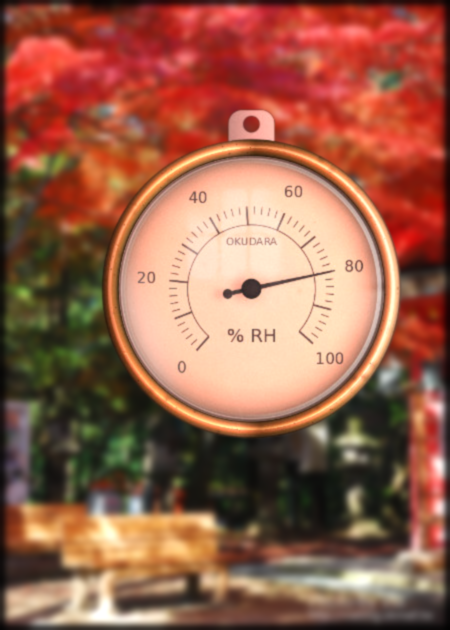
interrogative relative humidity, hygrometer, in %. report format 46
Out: 80
